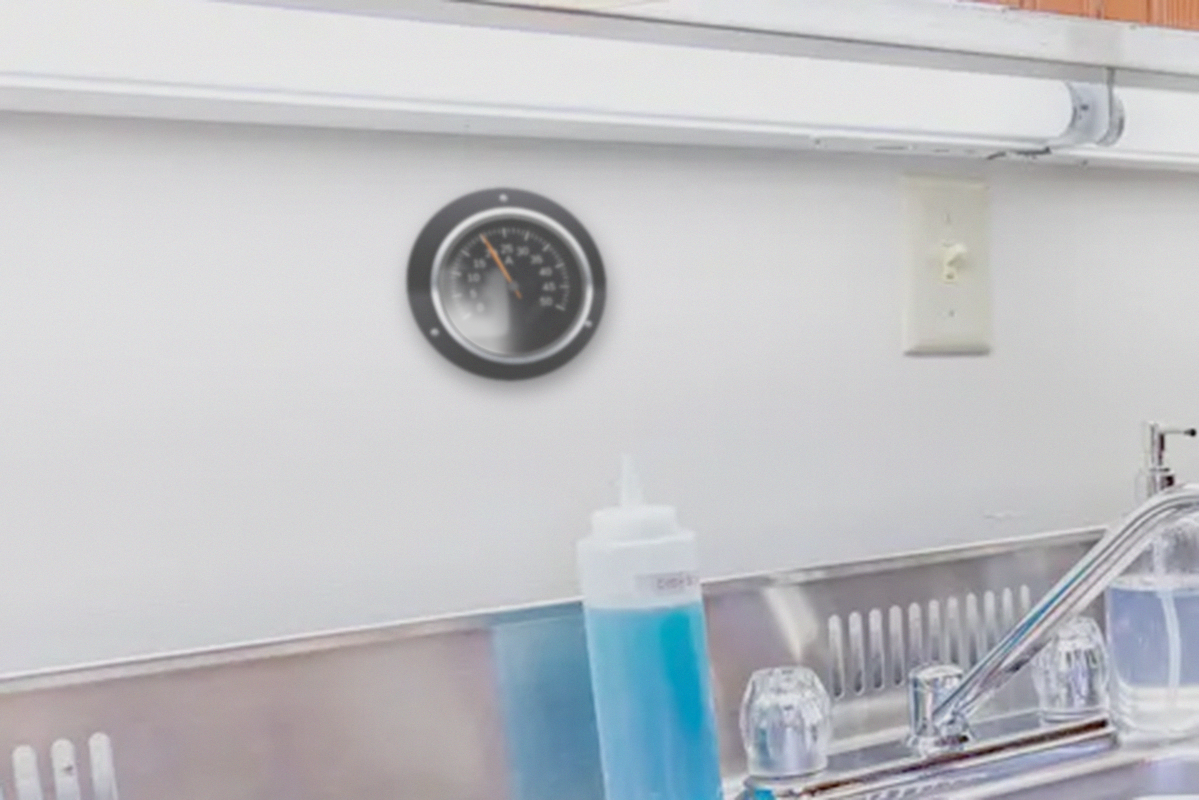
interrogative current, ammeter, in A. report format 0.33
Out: 20
